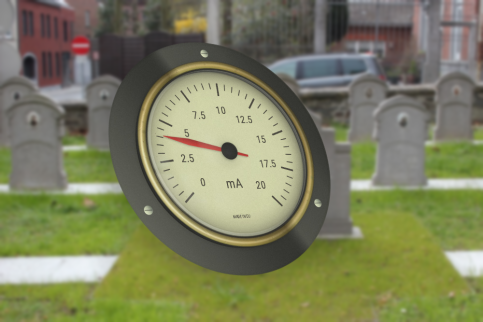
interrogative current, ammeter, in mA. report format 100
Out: 4
